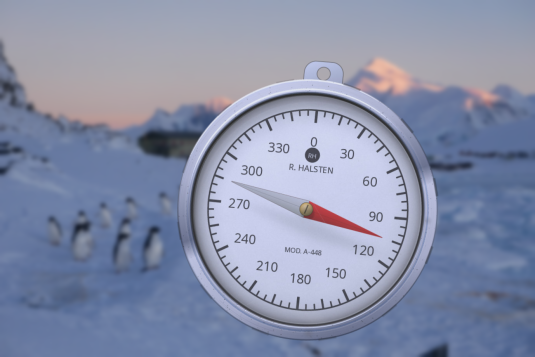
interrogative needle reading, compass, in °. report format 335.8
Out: 105
